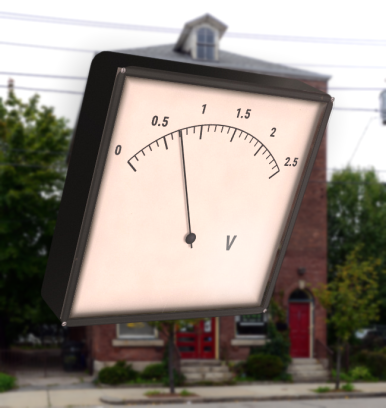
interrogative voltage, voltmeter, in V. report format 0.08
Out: 0.7
